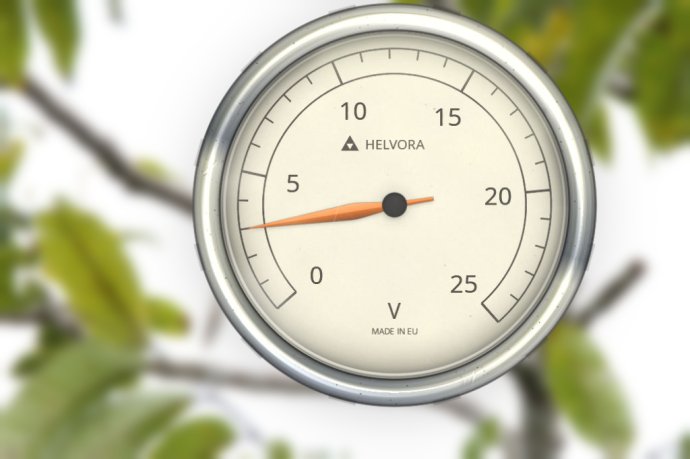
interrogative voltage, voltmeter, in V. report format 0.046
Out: 3
